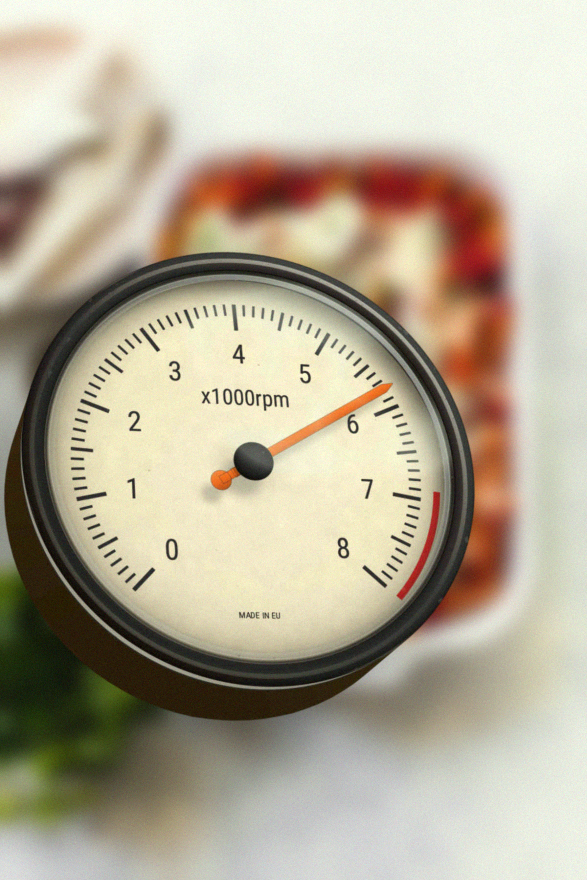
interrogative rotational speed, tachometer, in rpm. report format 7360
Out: 5800
